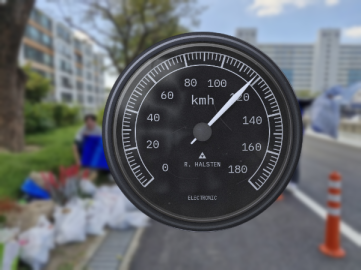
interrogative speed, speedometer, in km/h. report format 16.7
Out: 118
